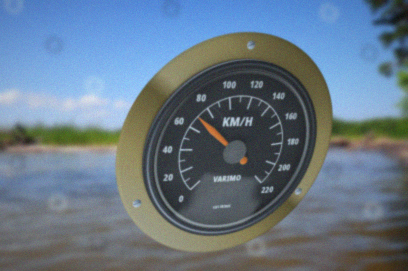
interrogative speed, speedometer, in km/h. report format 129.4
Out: 70
